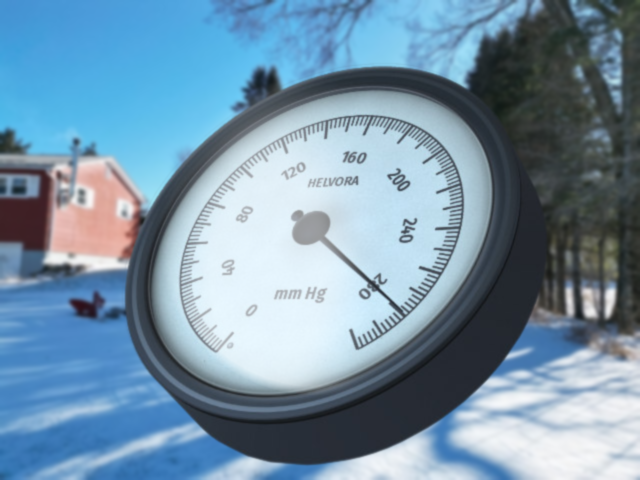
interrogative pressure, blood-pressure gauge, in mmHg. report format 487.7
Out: 280
